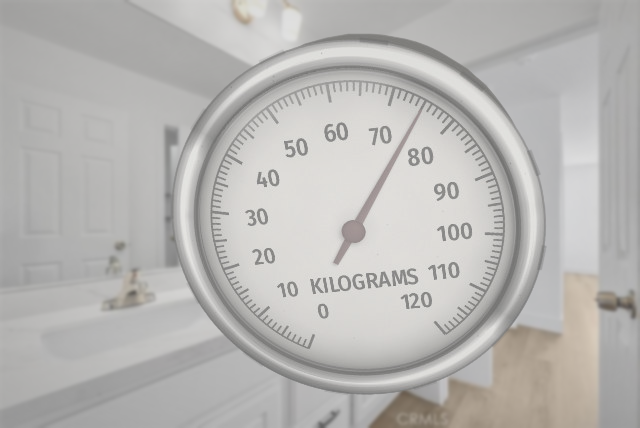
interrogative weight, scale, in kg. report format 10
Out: 75
